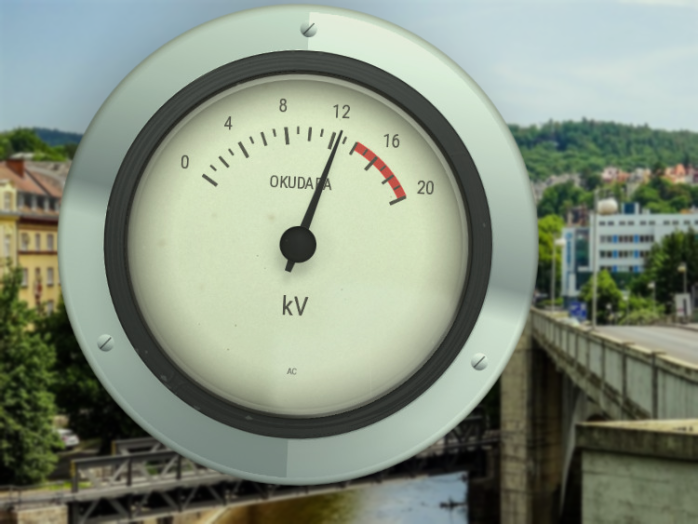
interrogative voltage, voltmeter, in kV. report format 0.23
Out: 12.5
